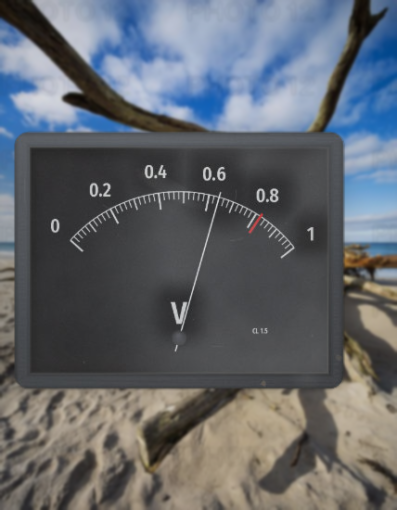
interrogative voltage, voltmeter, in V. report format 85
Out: 0.64
